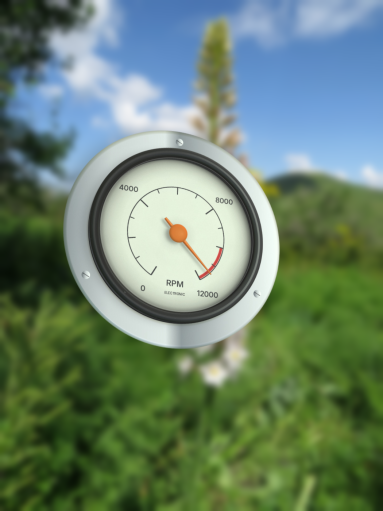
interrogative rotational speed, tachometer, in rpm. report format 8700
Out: 11500
